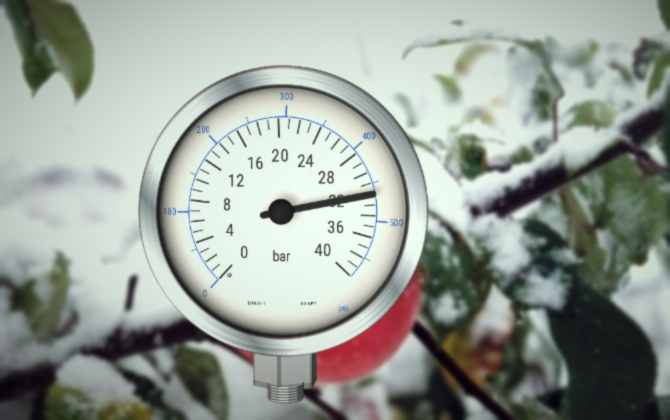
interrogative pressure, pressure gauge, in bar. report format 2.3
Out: 32
